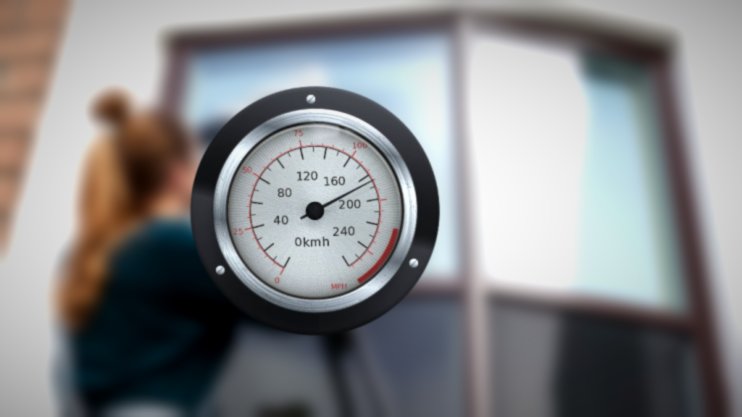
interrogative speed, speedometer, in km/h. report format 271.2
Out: 185
